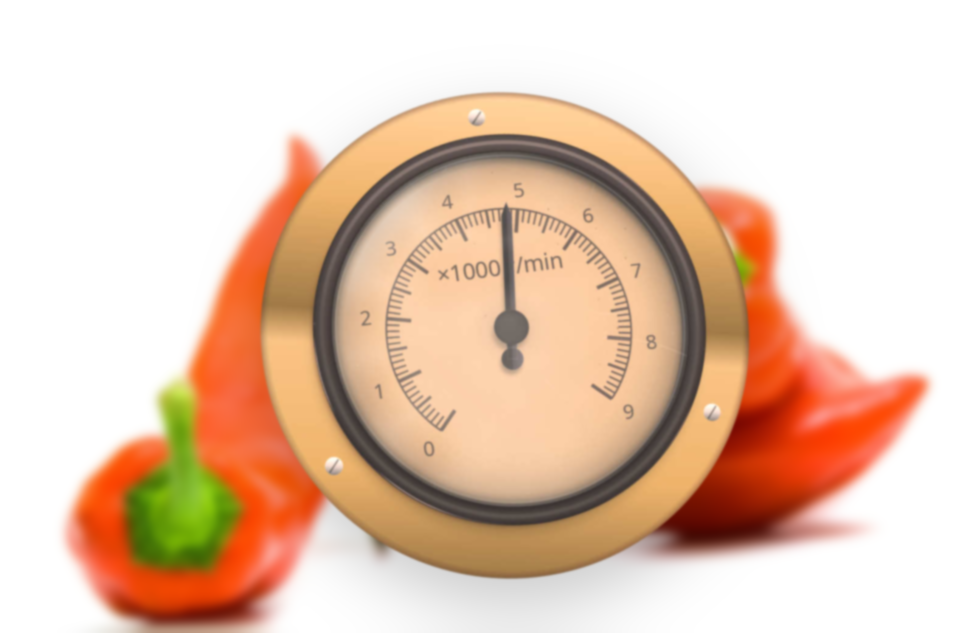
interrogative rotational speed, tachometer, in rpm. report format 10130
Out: 4800
